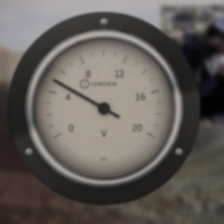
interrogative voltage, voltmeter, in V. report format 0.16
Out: 5
